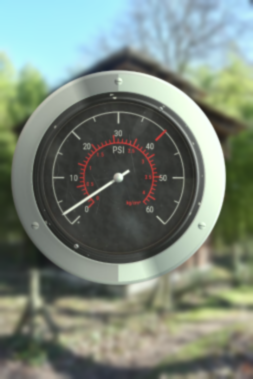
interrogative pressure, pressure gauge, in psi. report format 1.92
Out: 2.5
